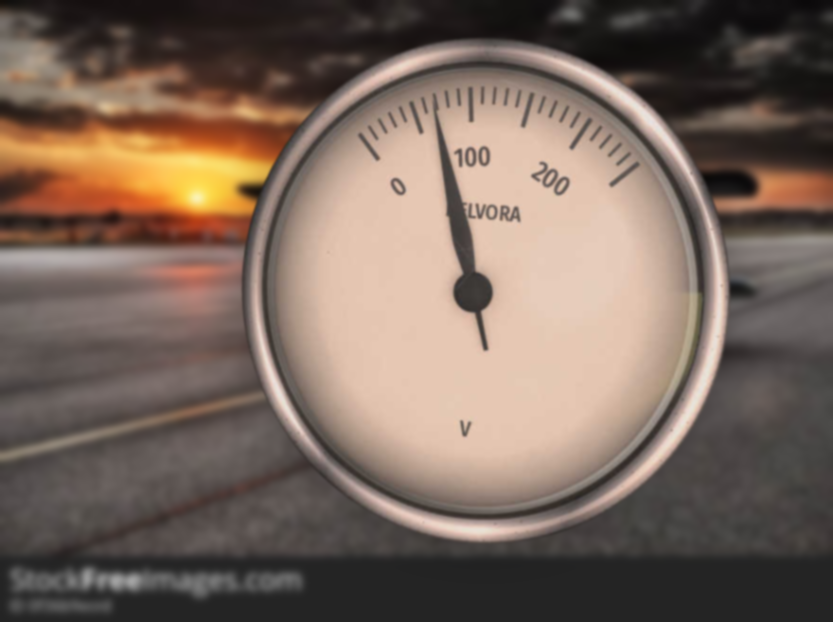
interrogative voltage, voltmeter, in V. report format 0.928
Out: 70
